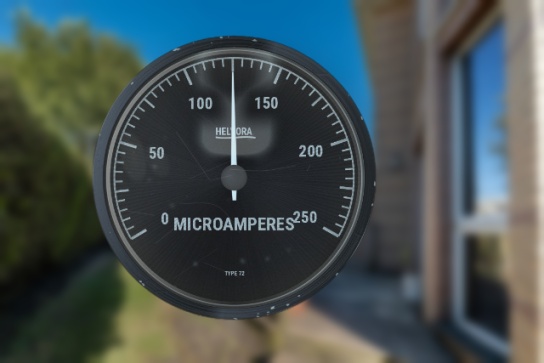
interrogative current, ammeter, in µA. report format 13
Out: 125
